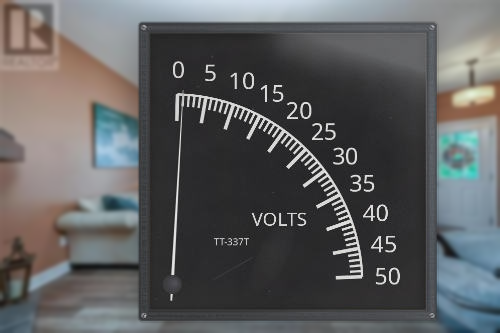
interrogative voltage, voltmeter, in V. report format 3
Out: 1
